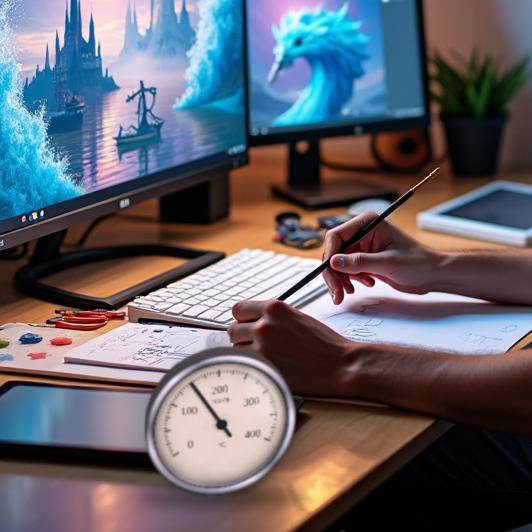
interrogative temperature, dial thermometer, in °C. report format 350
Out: 150
